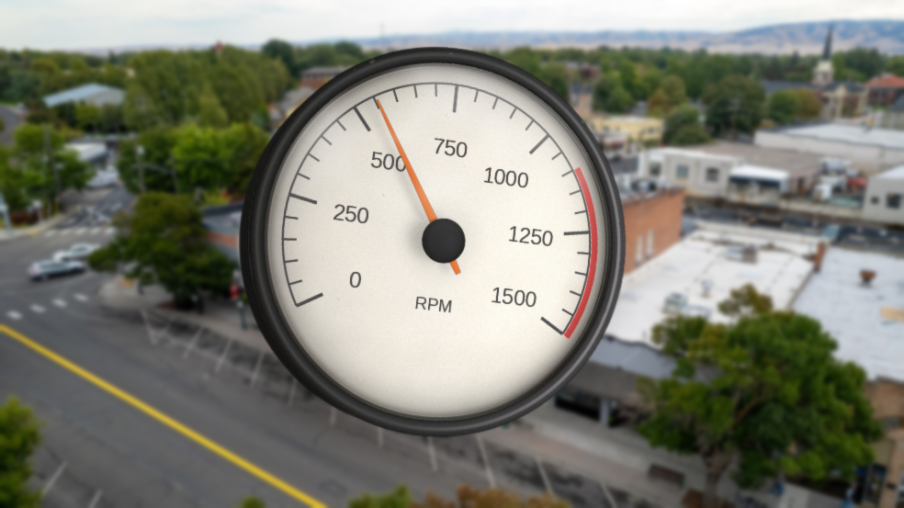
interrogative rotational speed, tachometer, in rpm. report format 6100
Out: 550
